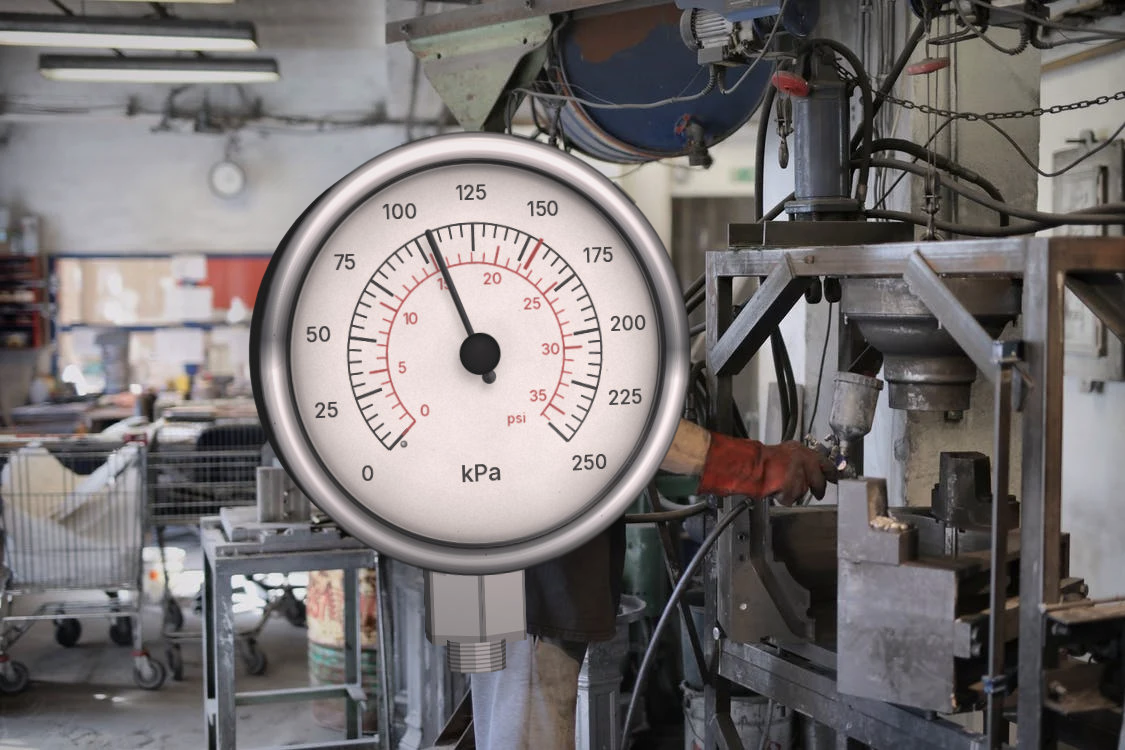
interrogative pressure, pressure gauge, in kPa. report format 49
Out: 105
